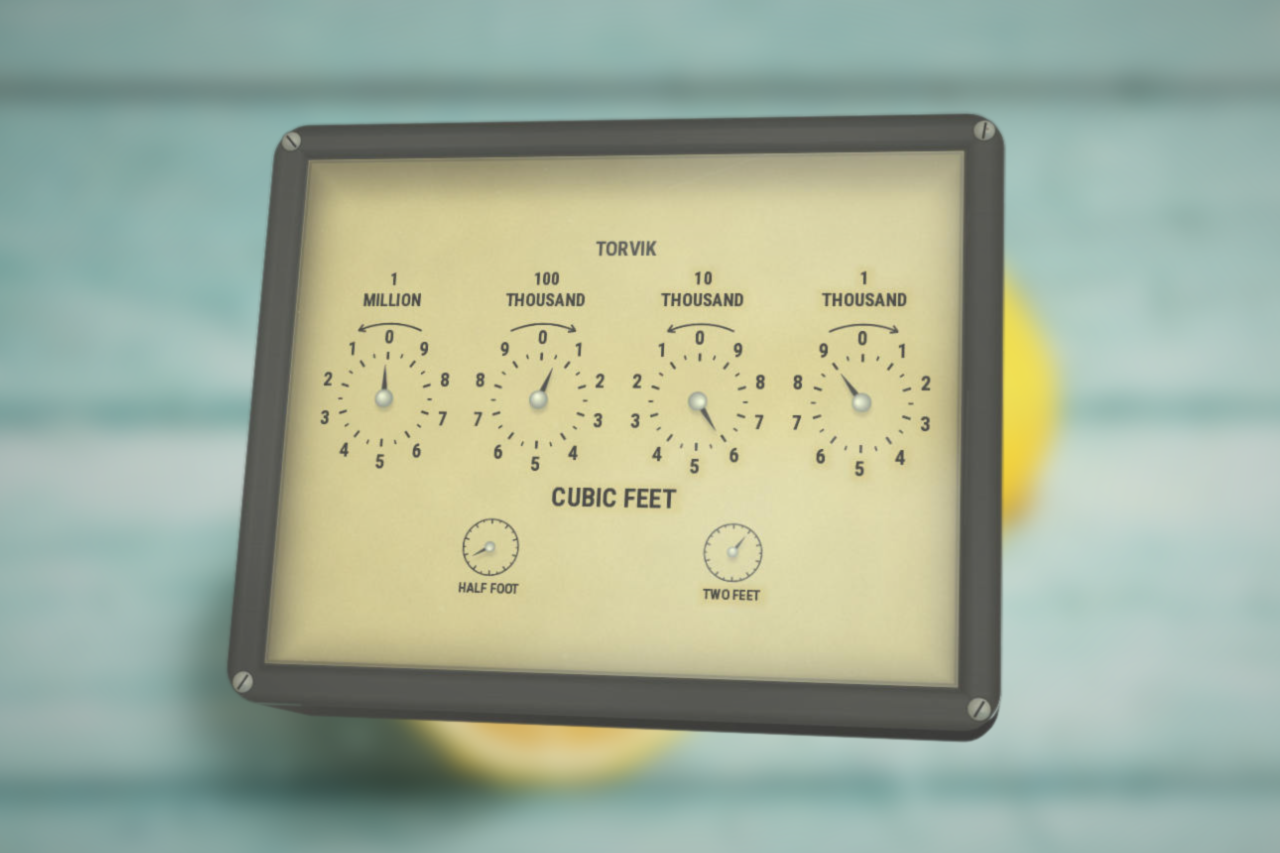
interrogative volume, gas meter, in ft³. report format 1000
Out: 5900
